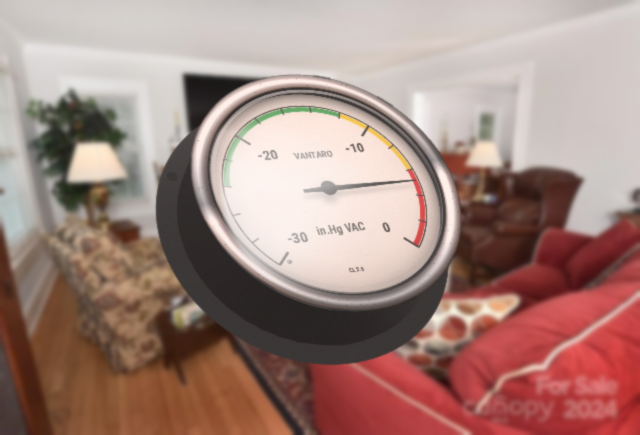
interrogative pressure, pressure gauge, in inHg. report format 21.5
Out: -5
